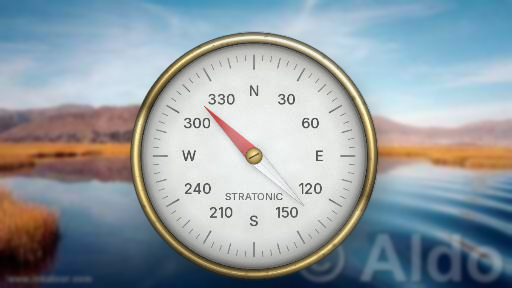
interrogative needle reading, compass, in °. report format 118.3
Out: 315
